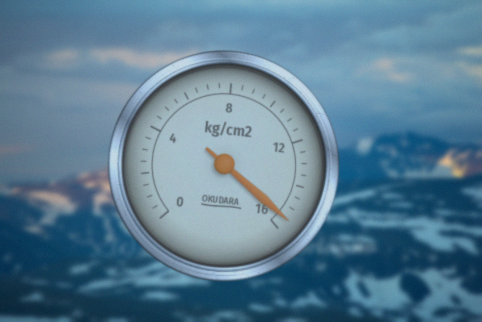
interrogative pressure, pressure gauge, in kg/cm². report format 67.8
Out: 15.5
